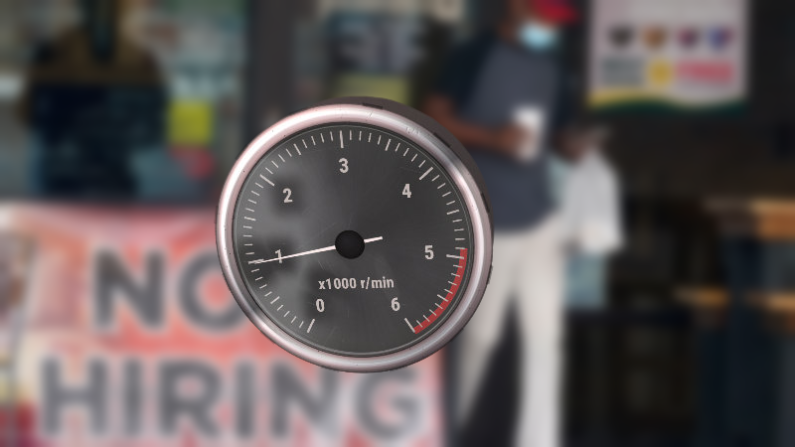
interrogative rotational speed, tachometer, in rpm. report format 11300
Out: 1000
